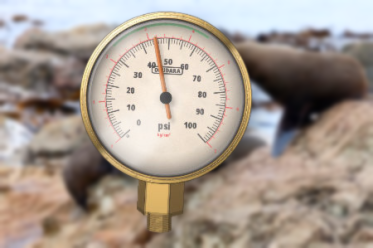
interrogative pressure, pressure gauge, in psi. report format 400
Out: 45
